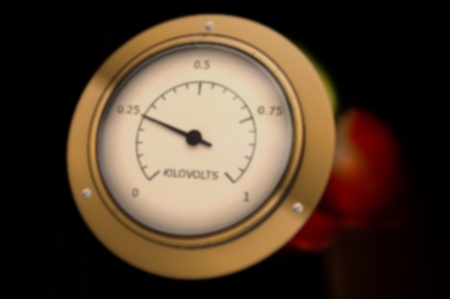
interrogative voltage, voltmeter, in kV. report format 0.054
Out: 0.25
